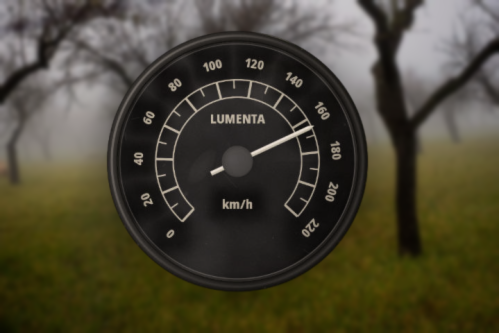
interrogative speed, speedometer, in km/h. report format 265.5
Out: 165
